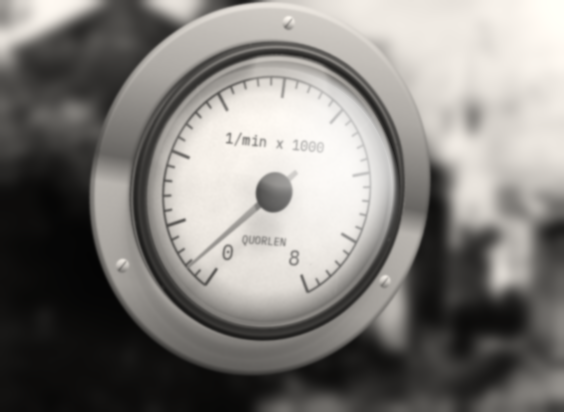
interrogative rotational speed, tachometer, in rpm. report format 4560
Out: 400
